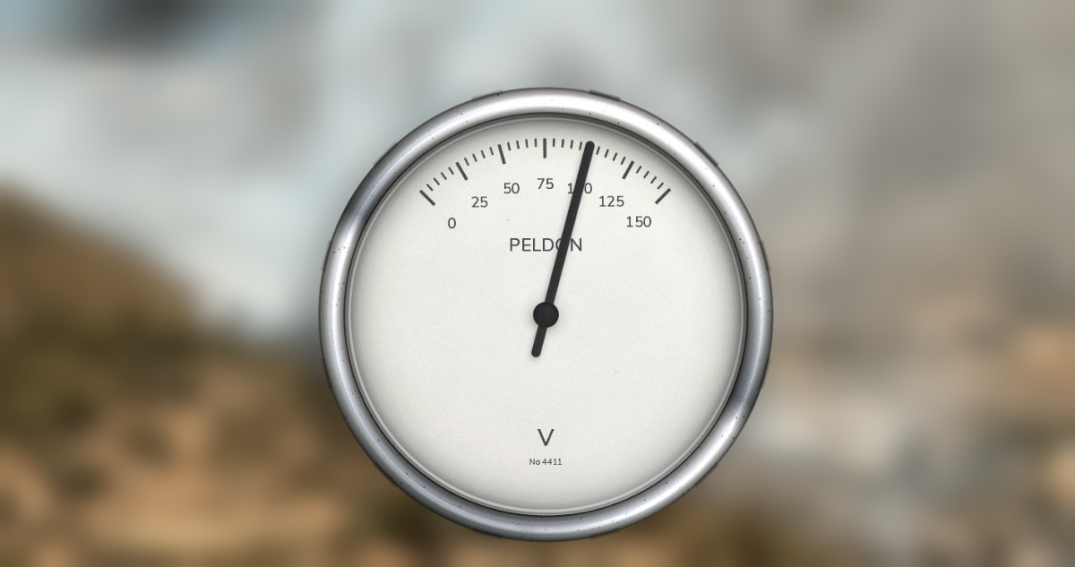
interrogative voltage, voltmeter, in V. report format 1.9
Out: 100
